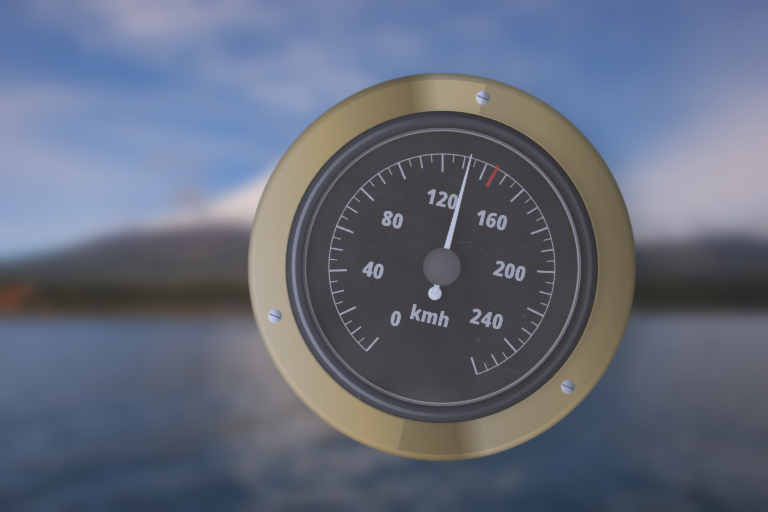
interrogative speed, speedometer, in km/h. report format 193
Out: 132.5
